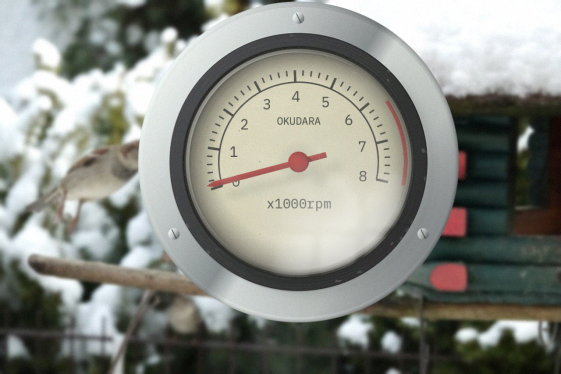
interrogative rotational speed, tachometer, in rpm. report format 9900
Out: 100
